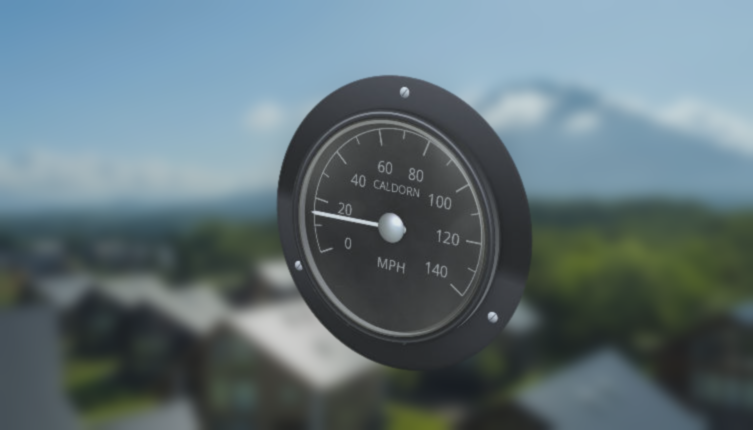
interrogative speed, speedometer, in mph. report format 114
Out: 15
